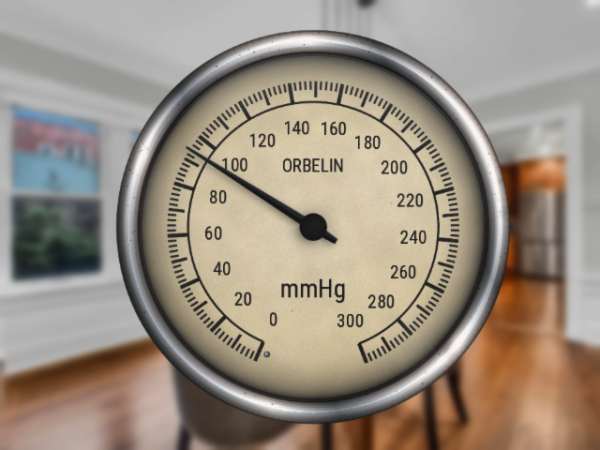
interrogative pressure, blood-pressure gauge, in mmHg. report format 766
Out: 94
